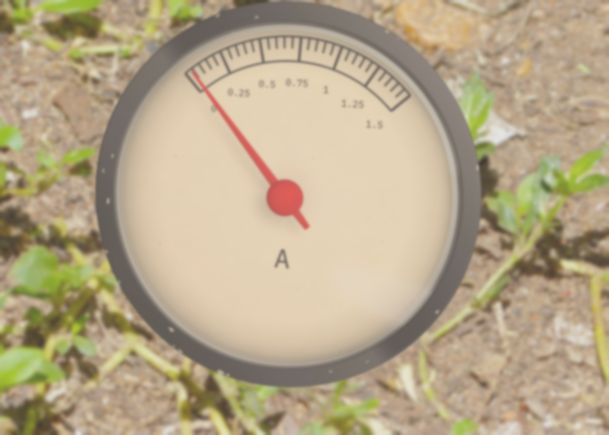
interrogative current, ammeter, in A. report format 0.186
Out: 0.05
